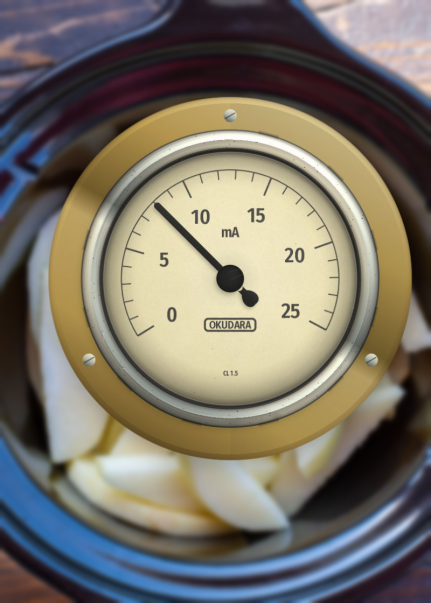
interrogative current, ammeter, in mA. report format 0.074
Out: 8
